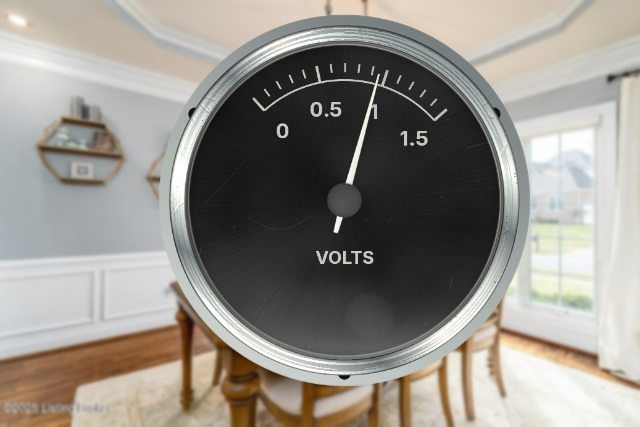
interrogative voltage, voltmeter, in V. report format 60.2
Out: 0.95
